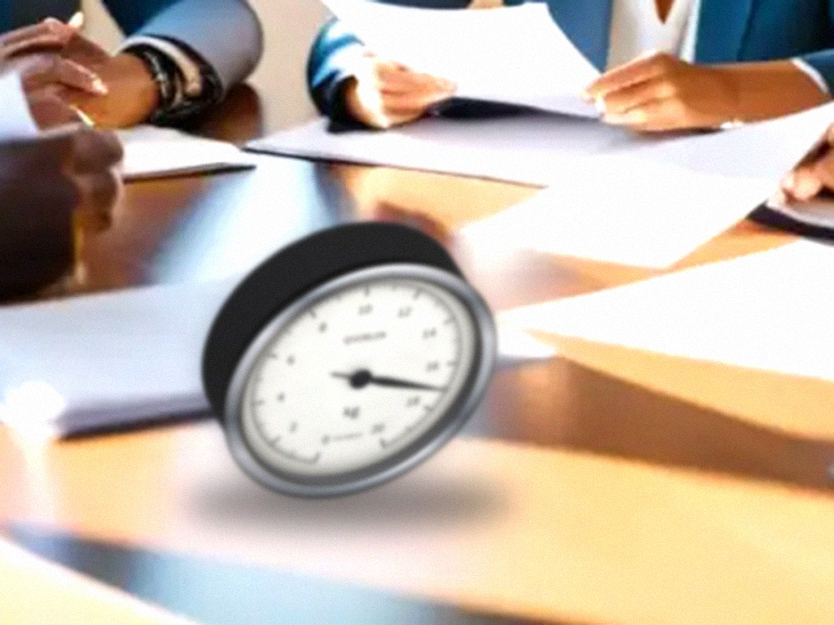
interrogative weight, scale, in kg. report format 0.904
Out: 17
